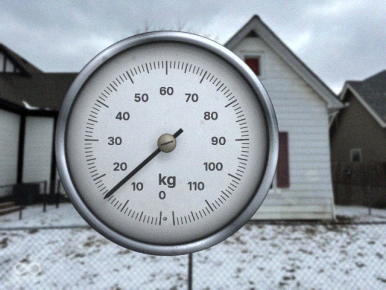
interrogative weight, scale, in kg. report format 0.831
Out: 15
